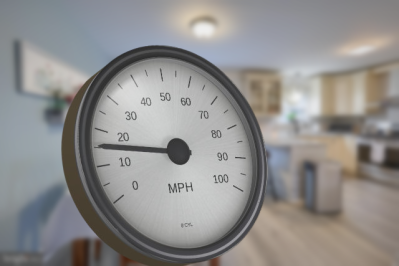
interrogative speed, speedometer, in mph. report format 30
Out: 15
